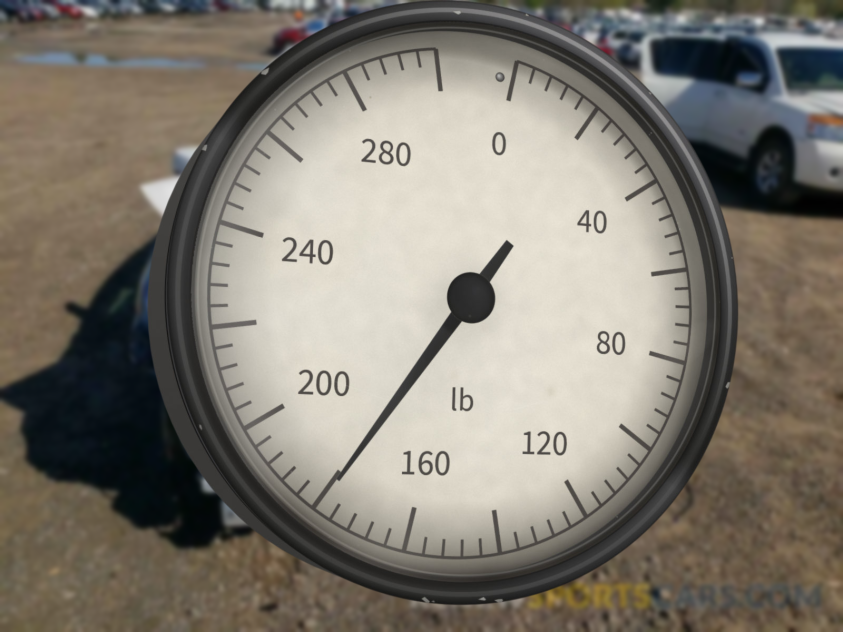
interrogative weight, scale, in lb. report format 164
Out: 180
